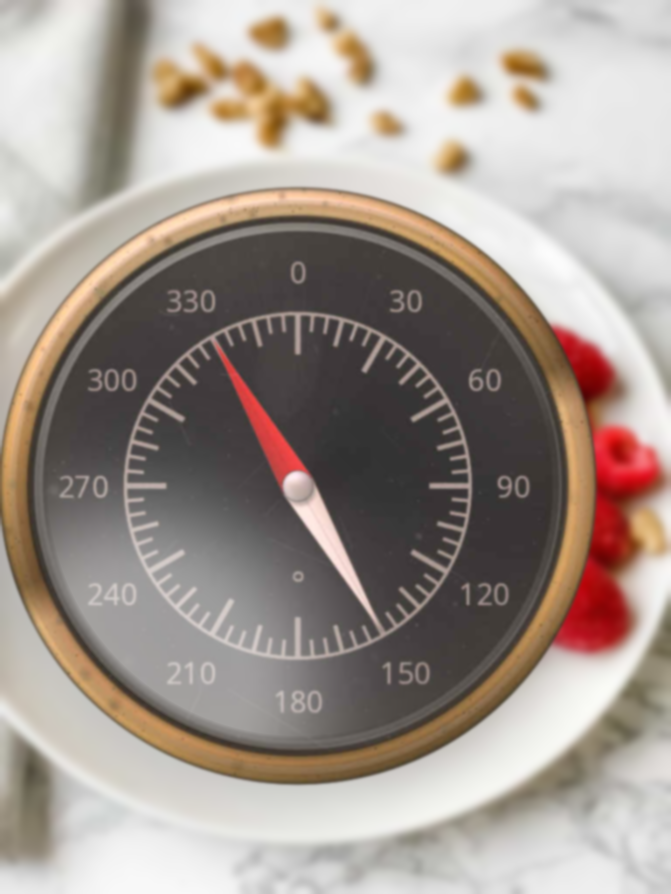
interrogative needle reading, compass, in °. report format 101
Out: 330
